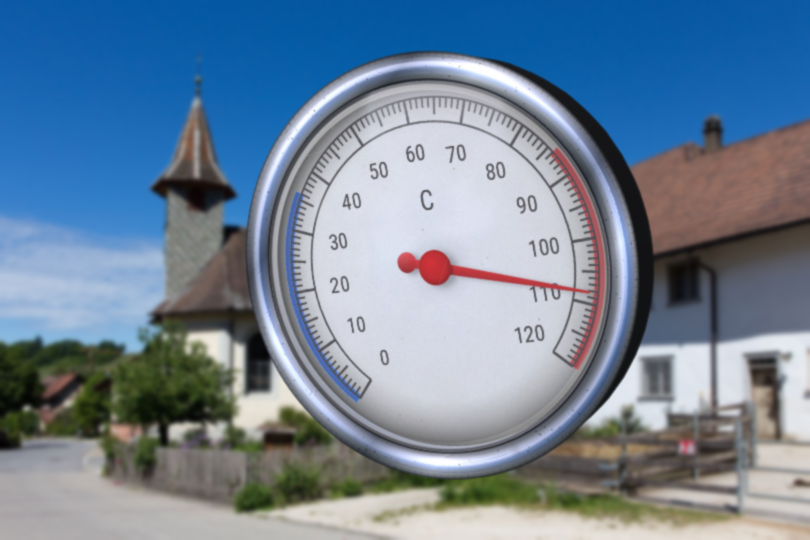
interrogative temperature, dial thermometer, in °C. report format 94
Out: 108
